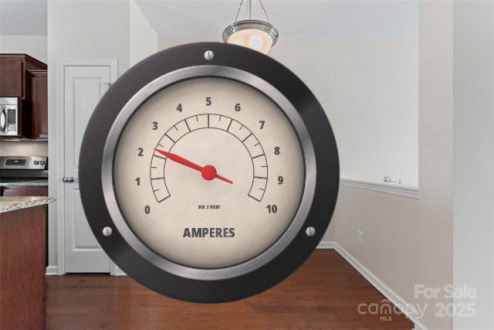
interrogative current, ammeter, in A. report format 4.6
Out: 2.25
